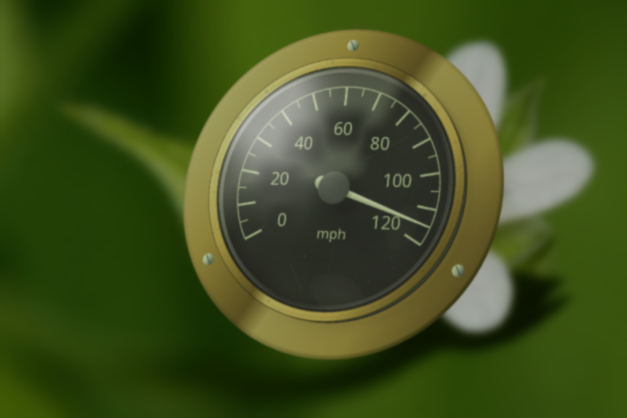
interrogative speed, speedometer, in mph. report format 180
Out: 115
